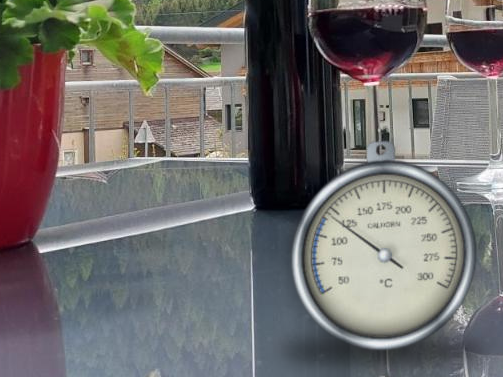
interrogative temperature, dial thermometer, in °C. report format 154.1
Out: 120
